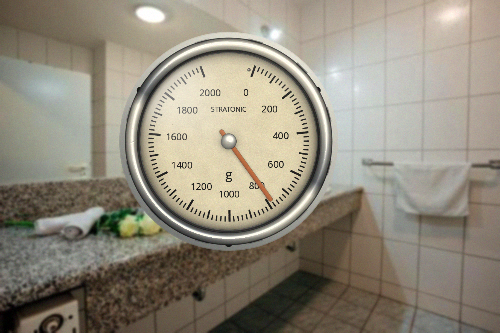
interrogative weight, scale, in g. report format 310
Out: 780
